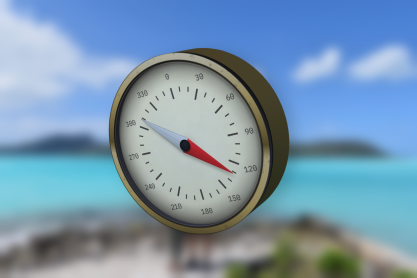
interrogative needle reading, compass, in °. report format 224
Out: 130
